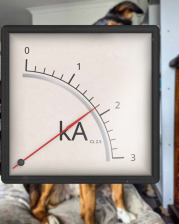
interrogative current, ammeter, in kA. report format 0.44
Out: 1.8
